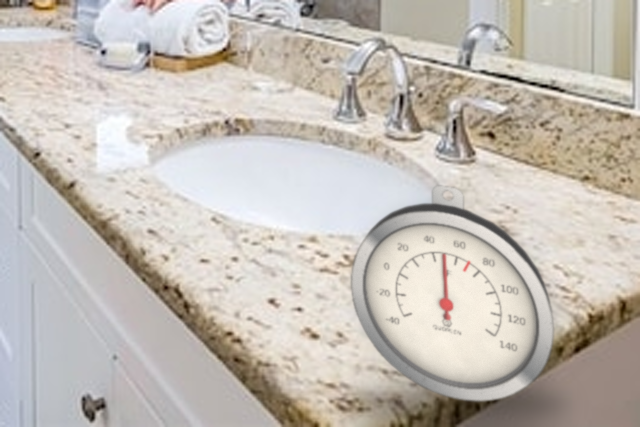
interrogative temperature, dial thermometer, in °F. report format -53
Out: 50
